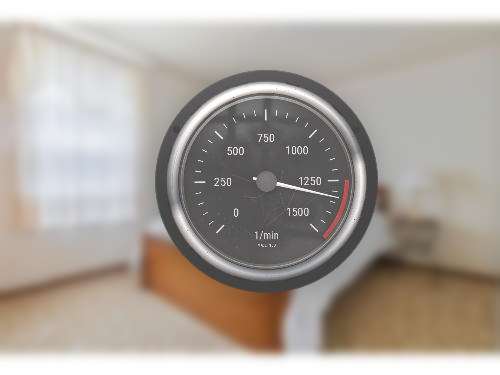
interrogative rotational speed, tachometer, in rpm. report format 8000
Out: 1325
